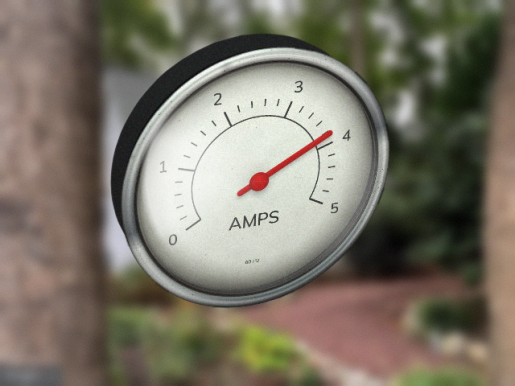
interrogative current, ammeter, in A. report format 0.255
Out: 3.8
